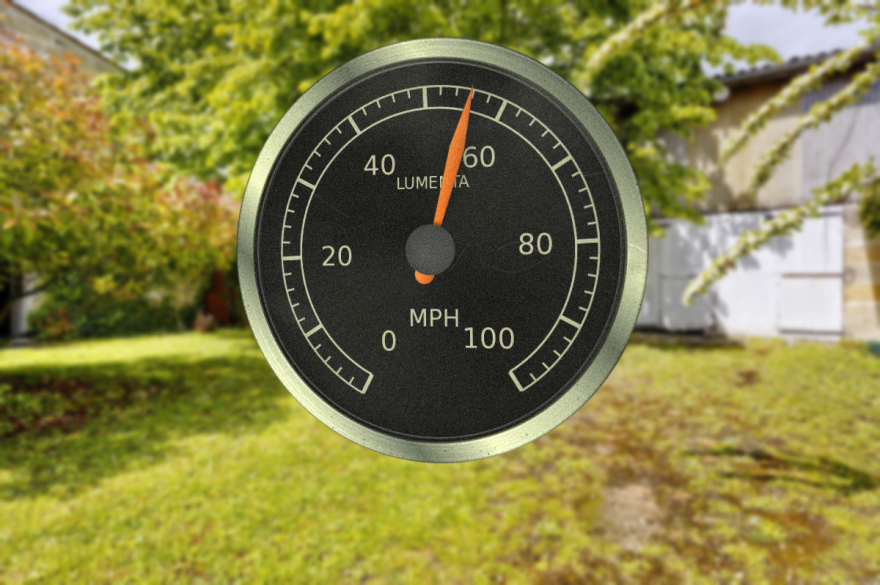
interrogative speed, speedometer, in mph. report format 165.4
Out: 56
